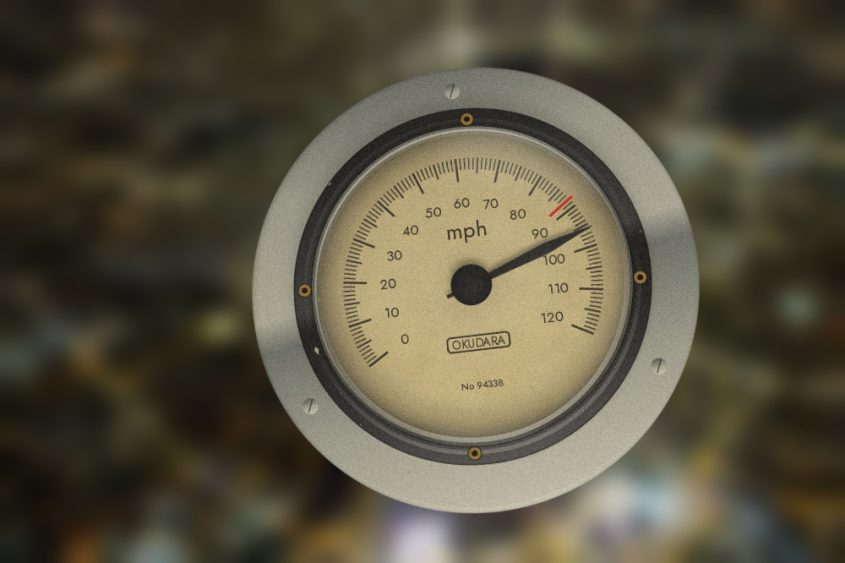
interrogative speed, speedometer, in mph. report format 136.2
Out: 96
